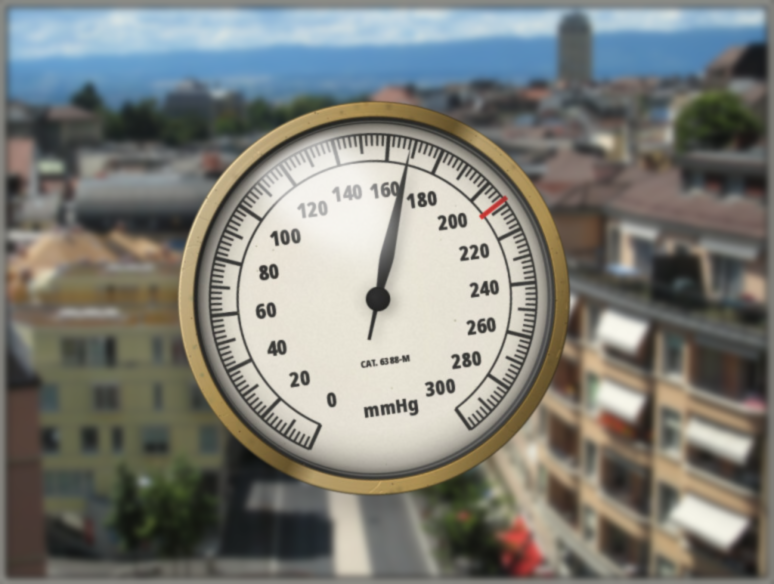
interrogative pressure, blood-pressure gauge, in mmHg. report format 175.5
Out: 168
